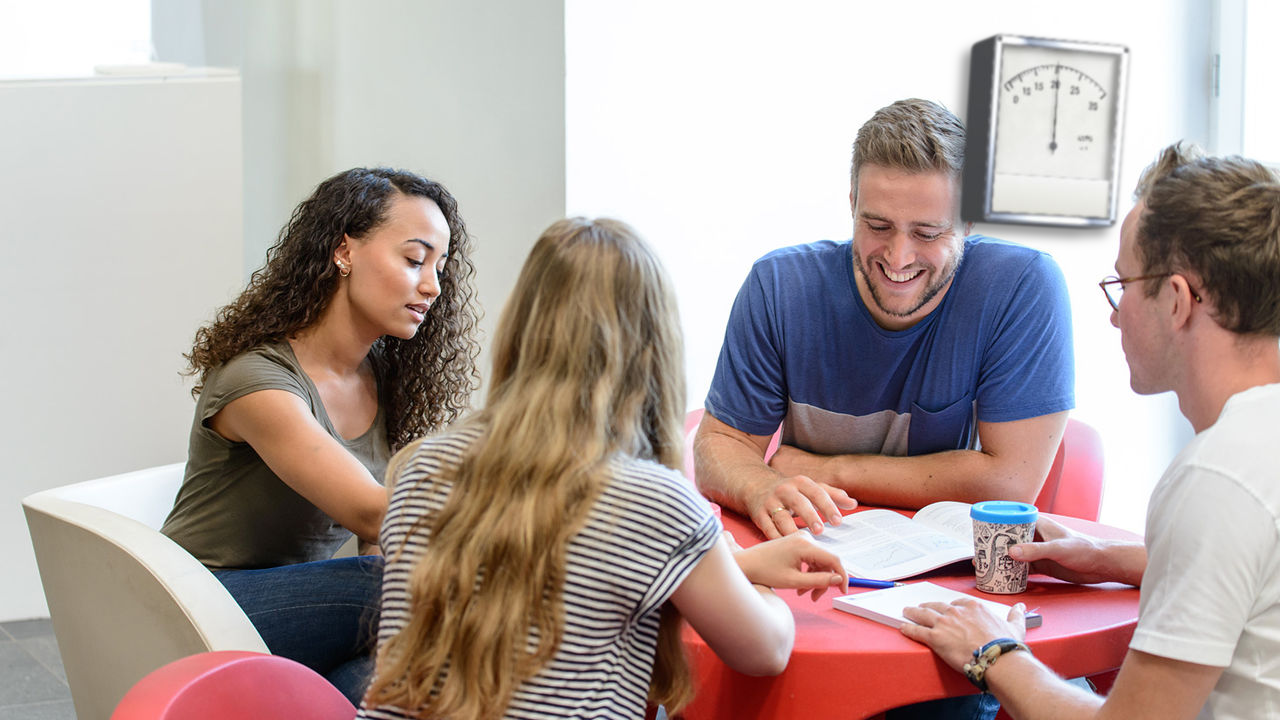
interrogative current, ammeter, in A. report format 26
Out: 20
